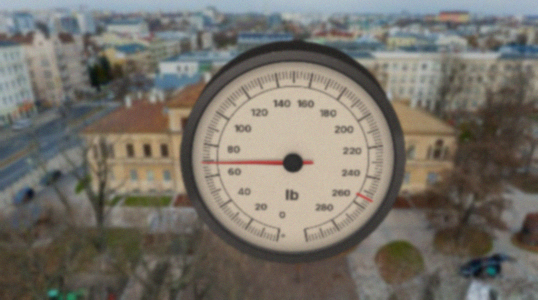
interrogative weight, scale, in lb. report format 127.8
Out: 70
